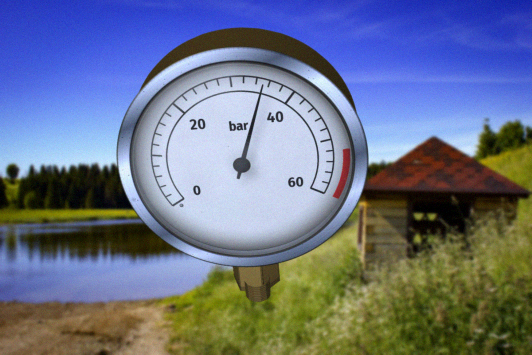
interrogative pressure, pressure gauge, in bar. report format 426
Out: 35
